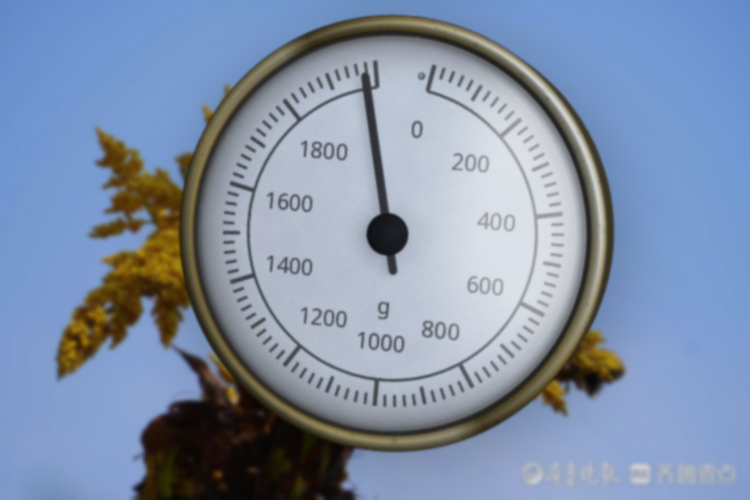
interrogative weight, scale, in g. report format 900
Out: 1980
